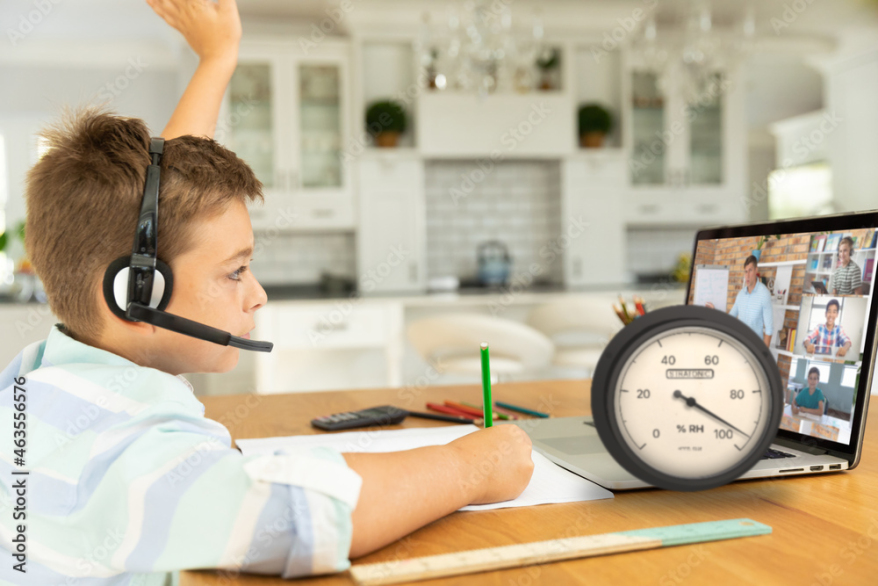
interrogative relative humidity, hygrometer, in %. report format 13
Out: 95
